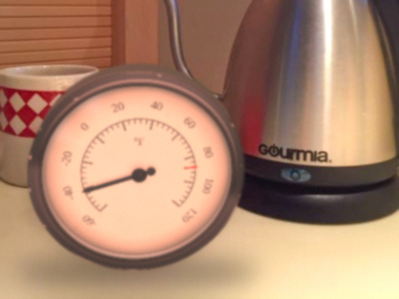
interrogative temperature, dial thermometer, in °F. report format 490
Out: -40
